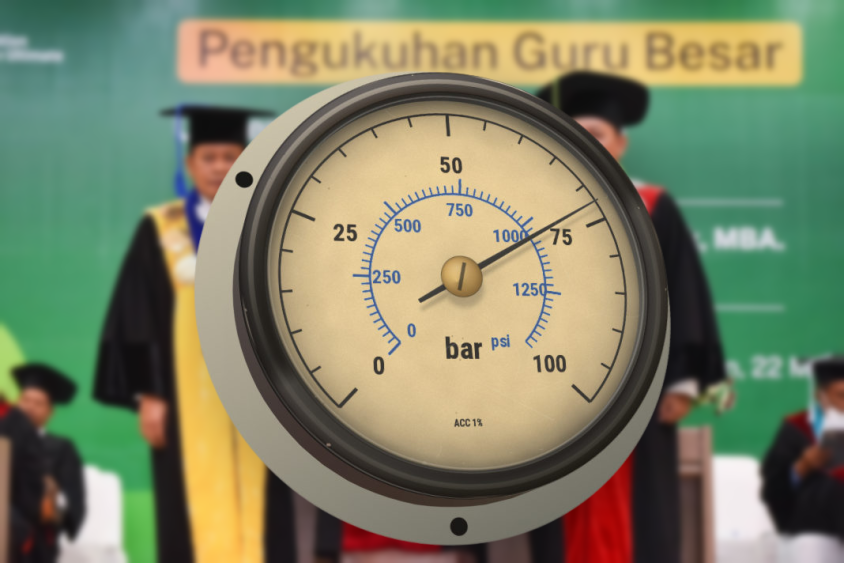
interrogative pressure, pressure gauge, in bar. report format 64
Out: 72.5
